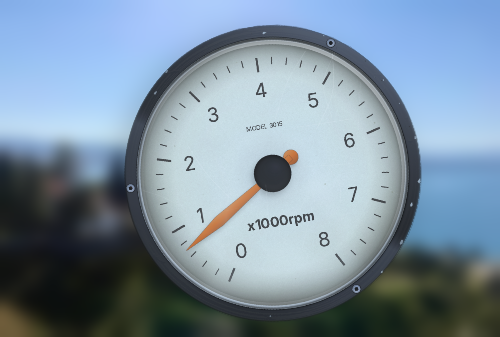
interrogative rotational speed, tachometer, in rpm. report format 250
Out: 700
